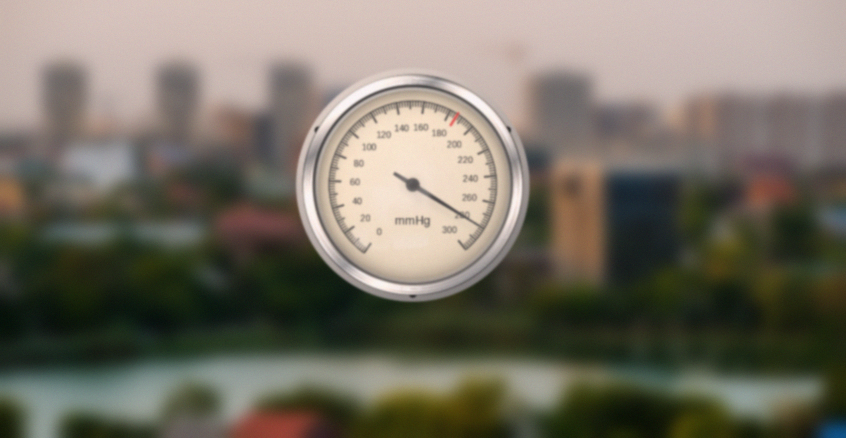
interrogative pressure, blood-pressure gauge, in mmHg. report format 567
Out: 280
